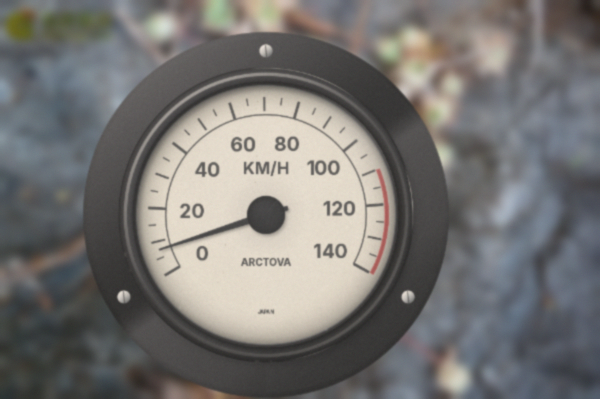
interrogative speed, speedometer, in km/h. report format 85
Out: 7.5
